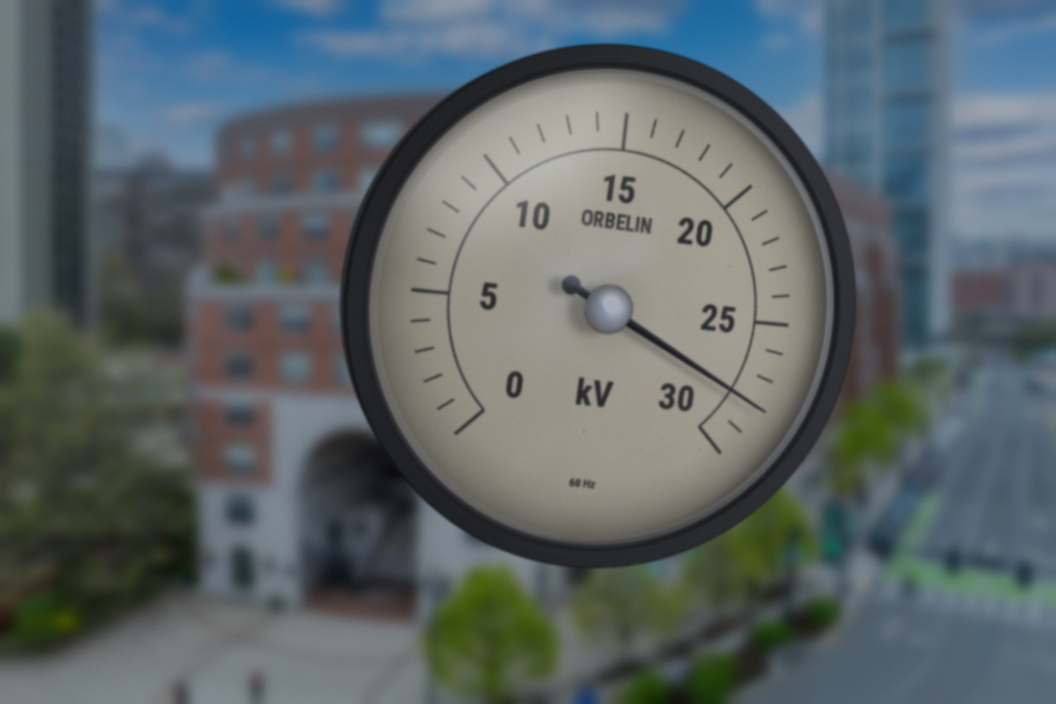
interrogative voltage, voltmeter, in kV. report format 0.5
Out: 28
